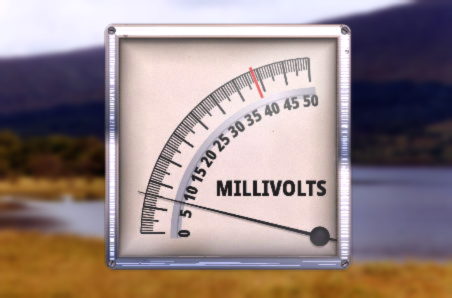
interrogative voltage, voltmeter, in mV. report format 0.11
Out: 7.5
